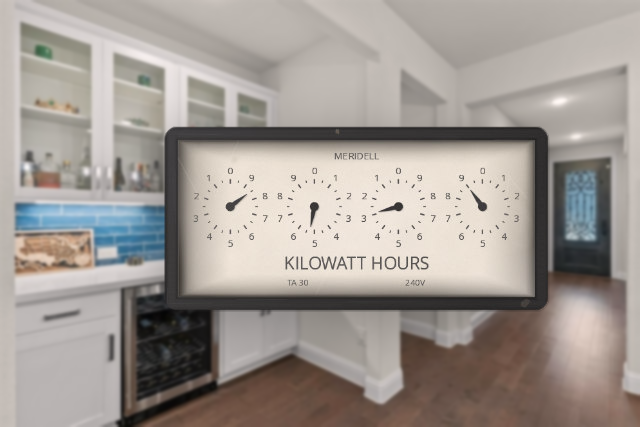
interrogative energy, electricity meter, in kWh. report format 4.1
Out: 8529
